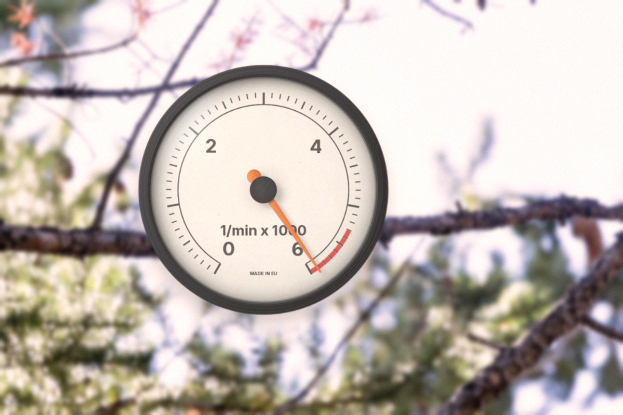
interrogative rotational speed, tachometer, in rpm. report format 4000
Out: 5900
